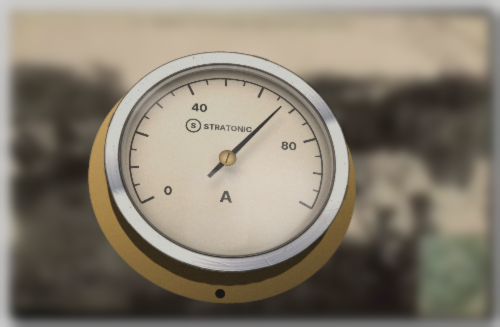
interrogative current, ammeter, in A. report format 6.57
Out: 67.5
